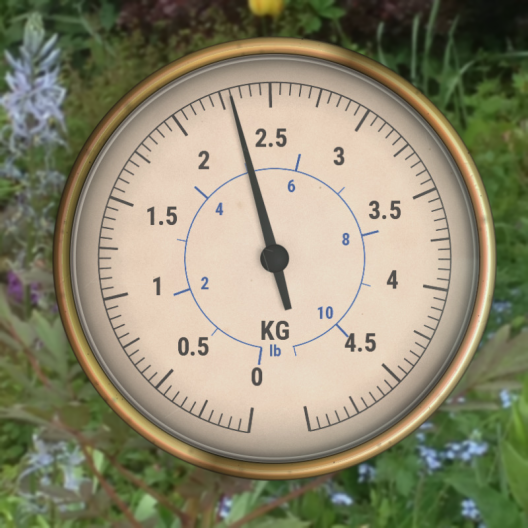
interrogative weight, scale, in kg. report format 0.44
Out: 2.3
